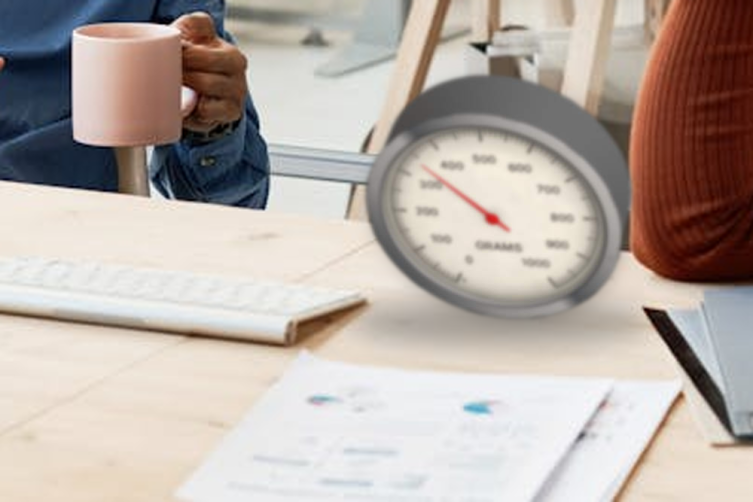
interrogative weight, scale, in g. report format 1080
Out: 350
